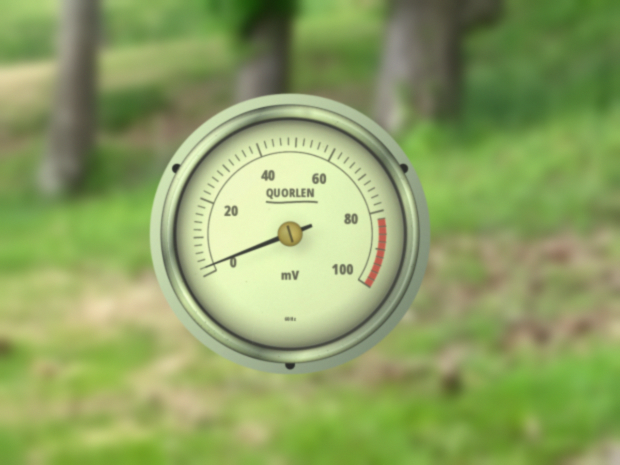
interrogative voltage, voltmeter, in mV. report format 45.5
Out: 2
